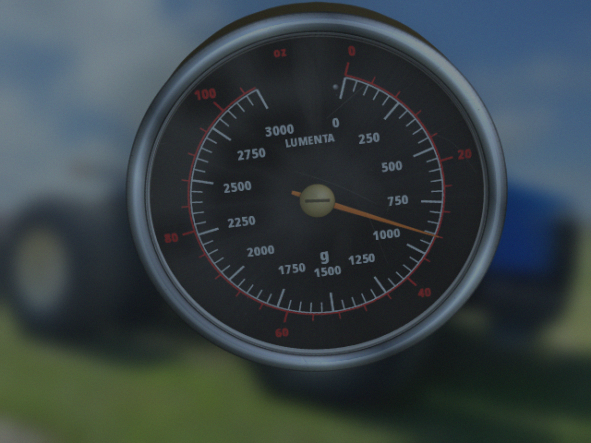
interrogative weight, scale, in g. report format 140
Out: 900
